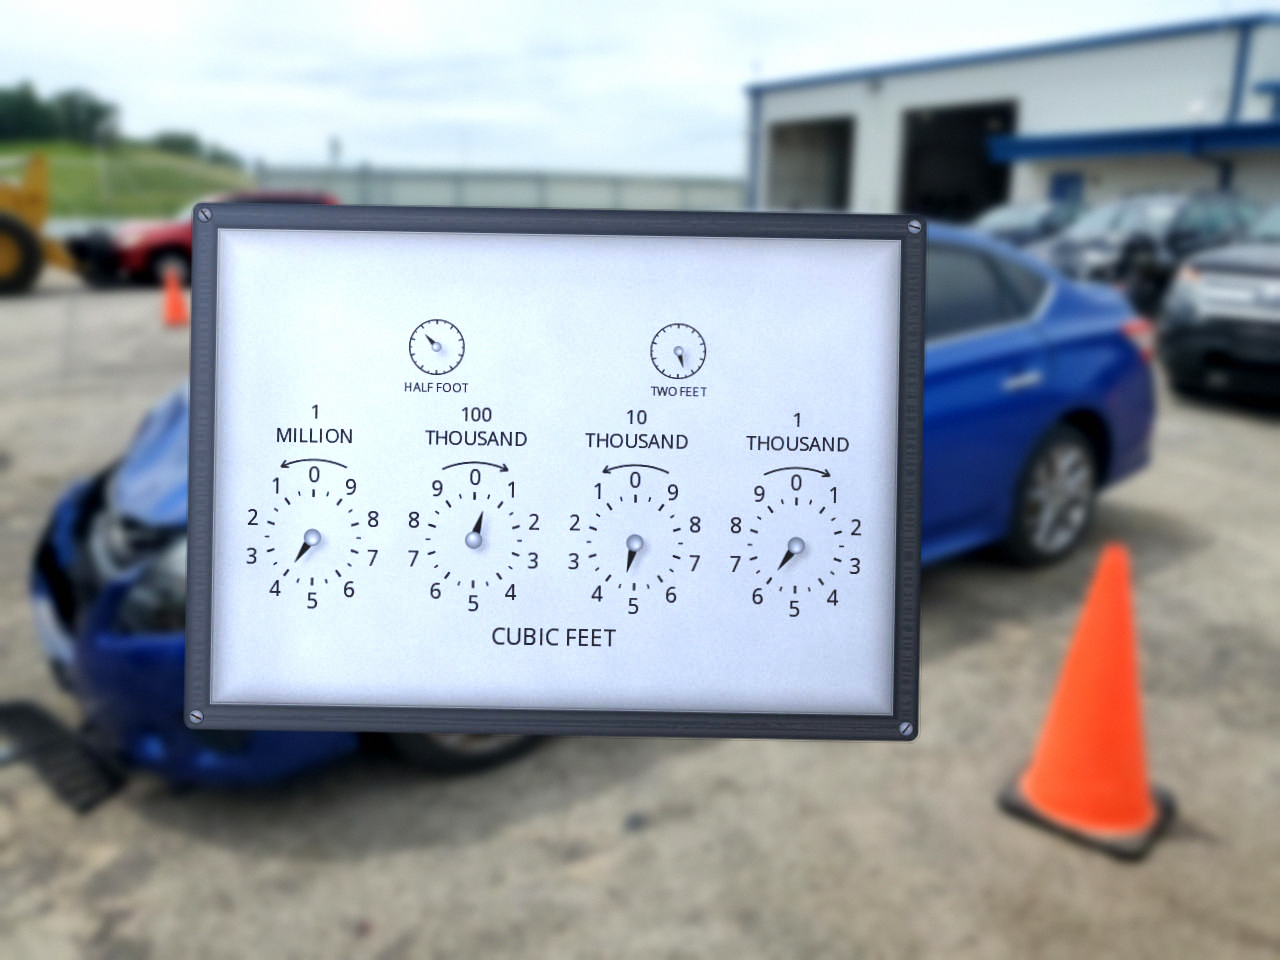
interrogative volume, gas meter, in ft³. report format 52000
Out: 404600
